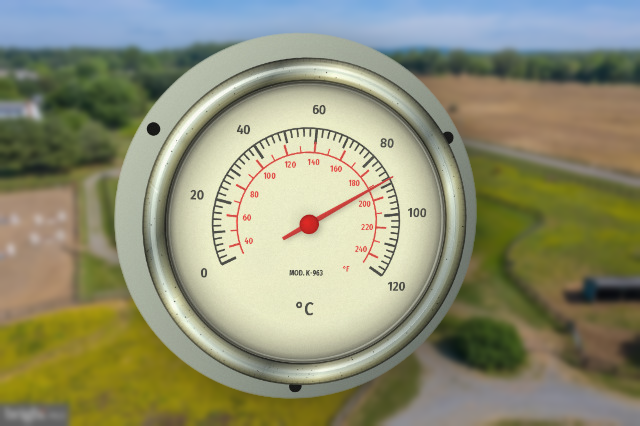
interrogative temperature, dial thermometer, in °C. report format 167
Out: 88
